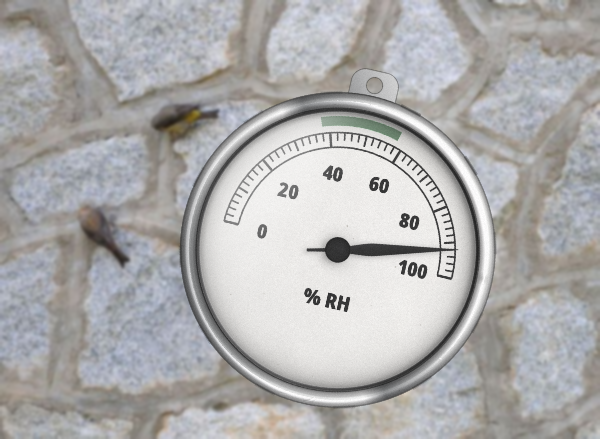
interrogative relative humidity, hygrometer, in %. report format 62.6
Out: 92
